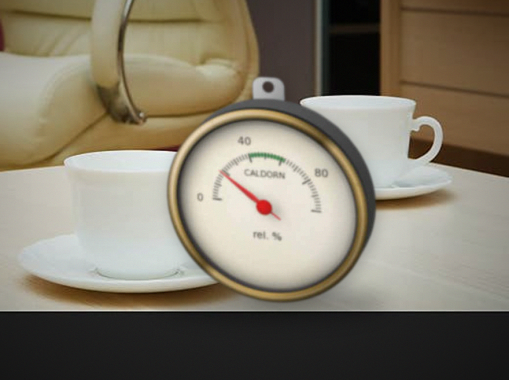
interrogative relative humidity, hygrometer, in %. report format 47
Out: 20
